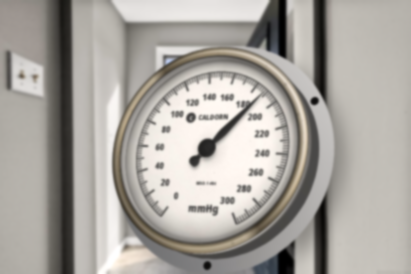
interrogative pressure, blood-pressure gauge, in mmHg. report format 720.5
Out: 190
